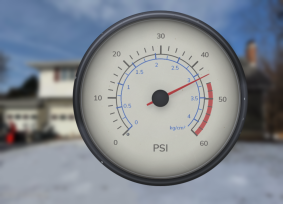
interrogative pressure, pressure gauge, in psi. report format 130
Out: 44
